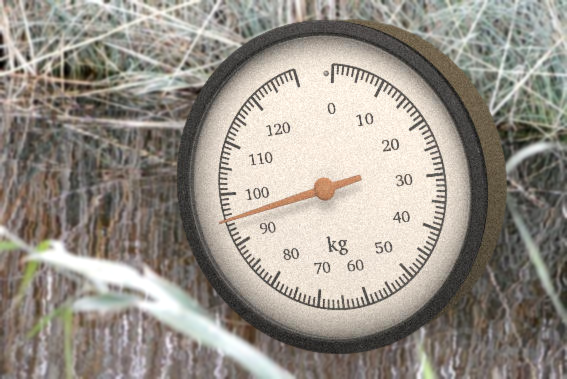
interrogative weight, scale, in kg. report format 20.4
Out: 95
